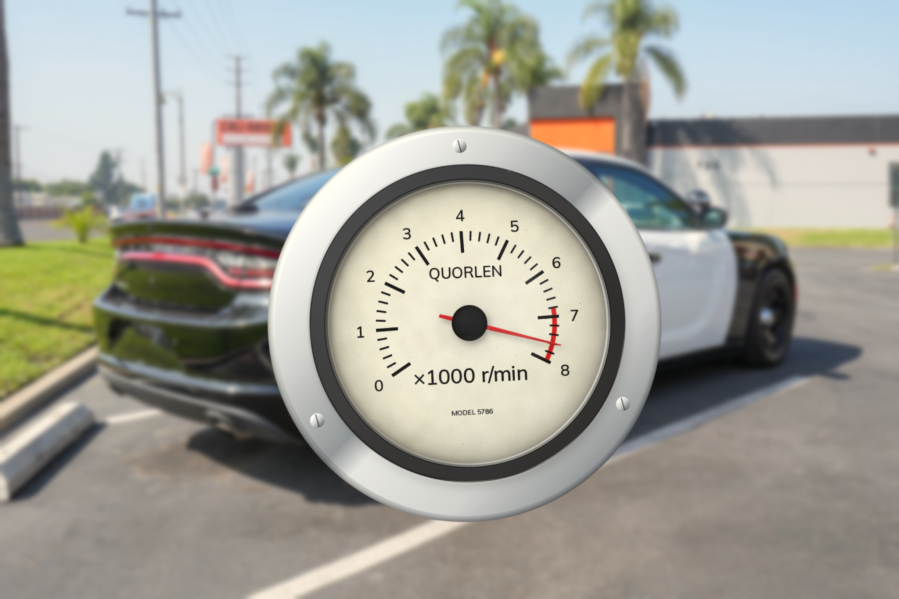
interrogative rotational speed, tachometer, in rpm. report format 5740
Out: 7600
